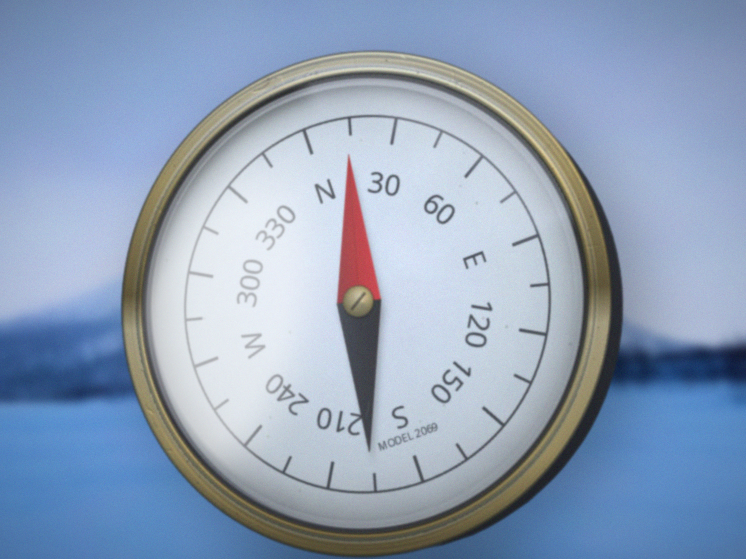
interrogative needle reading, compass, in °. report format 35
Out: 15
